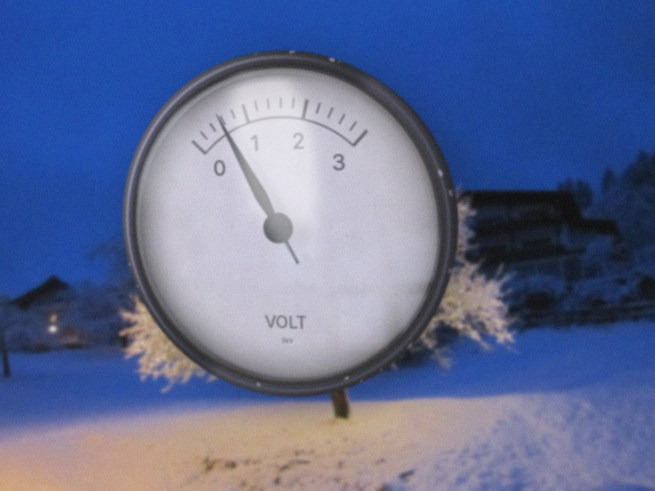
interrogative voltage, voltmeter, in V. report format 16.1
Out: 0.6
